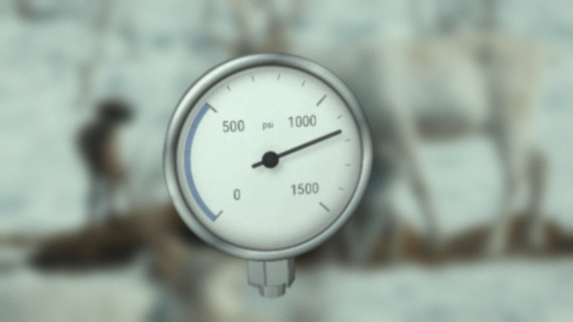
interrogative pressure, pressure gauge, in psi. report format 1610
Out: 1150
